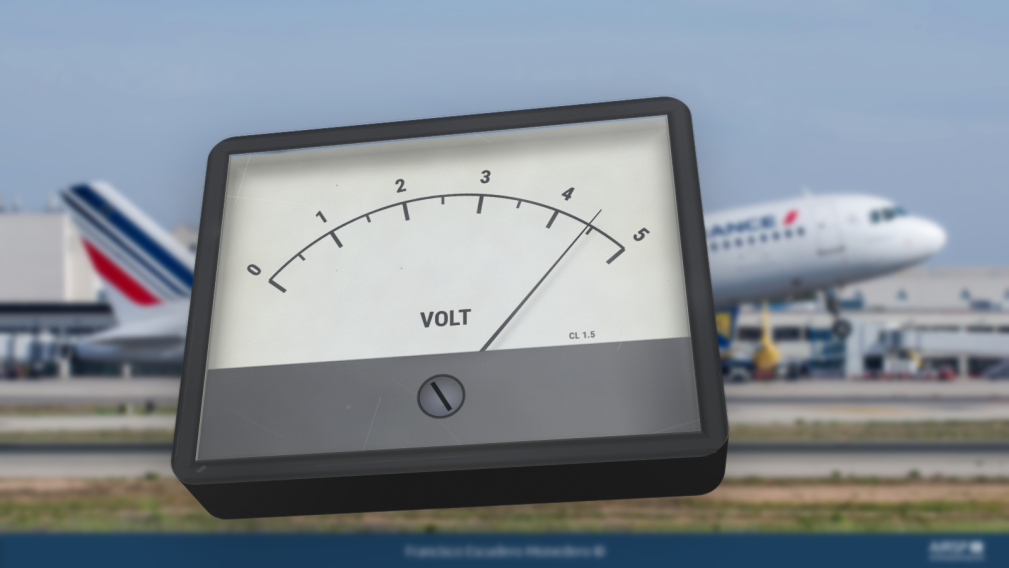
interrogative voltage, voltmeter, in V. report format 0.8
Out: 4.5
